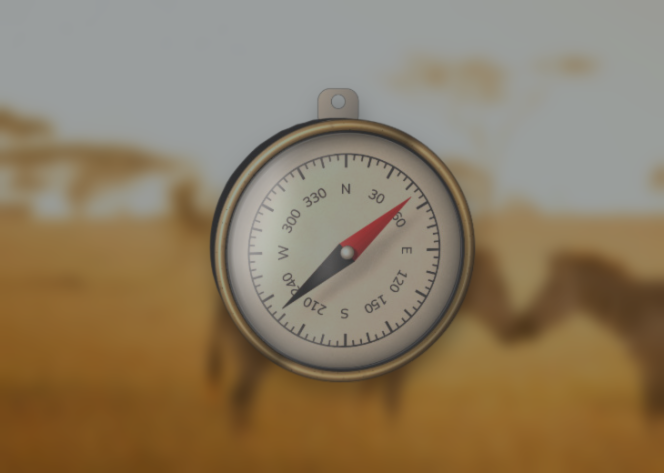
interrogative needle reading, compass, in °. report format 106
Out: 50
